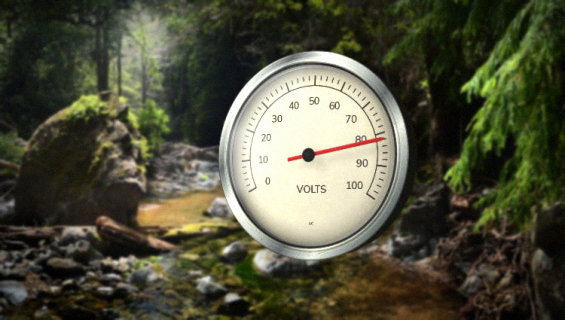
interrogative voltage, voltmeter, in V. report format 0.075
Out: 82
